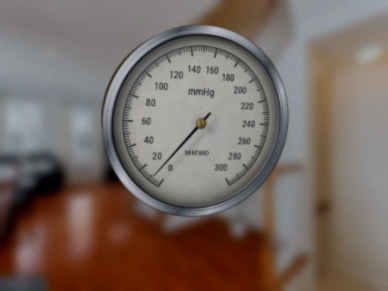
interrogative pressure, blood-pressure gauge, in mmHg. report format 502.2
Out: 10
